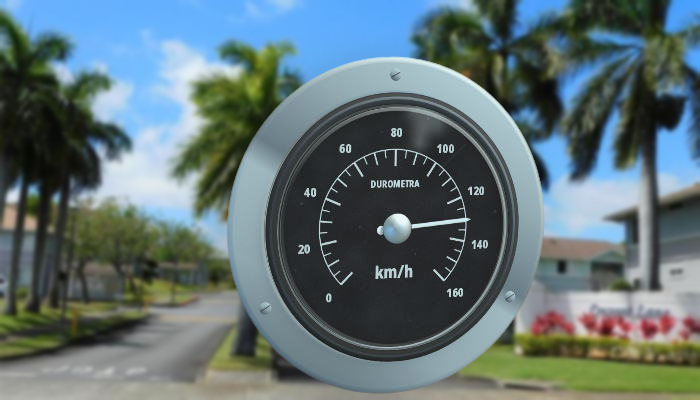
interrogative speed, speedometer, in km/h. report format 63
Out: 130
